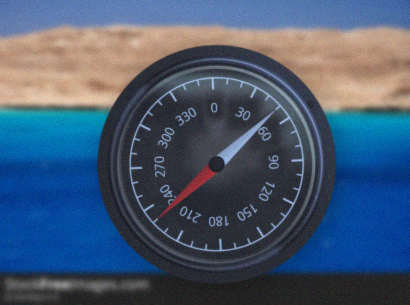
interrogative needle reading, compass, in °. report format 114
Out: 230
